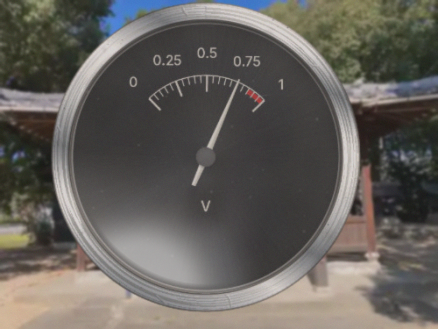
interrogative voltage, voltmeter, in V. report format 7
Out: 0.75
